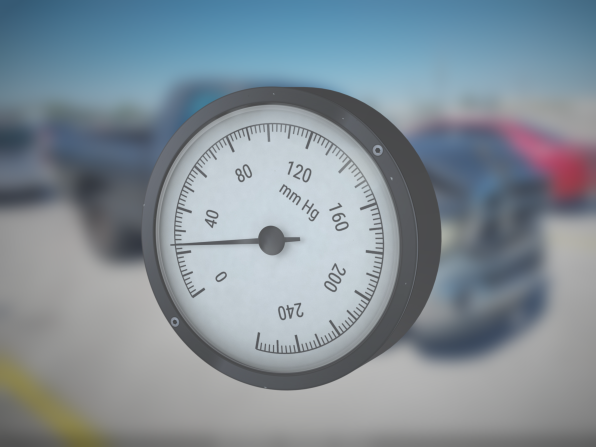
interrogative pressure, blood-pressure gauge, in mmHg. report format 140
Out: 24
